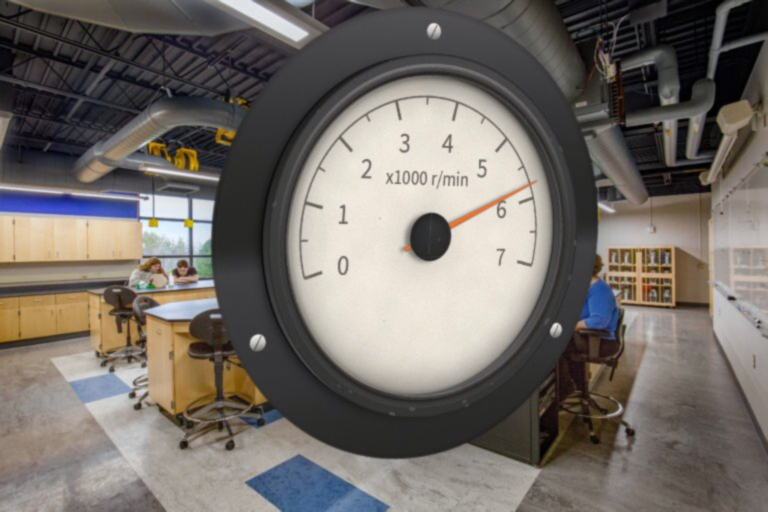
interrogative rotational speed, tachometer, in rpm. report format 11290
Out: 5750
